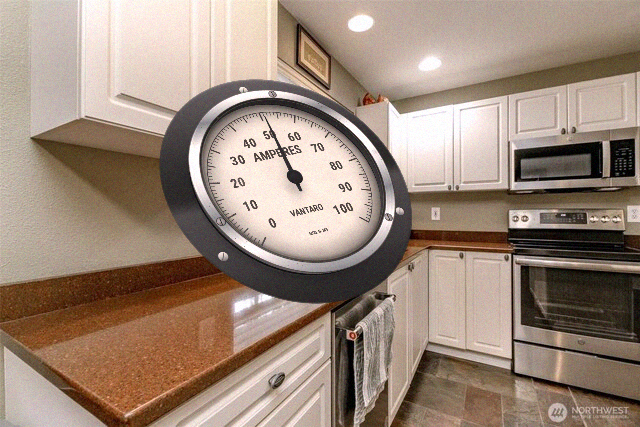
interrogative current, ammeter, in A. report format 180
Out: 50
